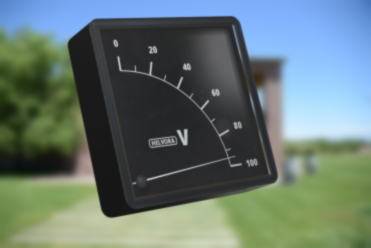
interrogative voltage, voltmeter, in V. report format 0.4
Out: 95
